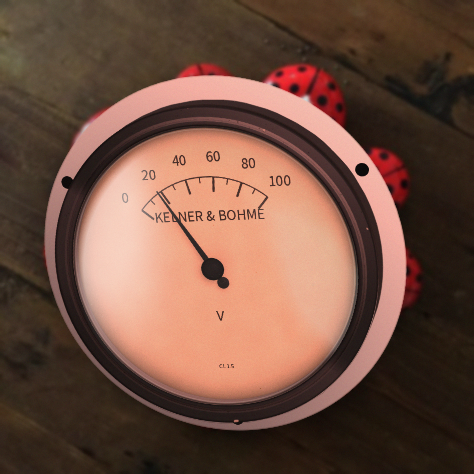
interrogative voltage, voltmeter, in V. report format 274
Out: 20
